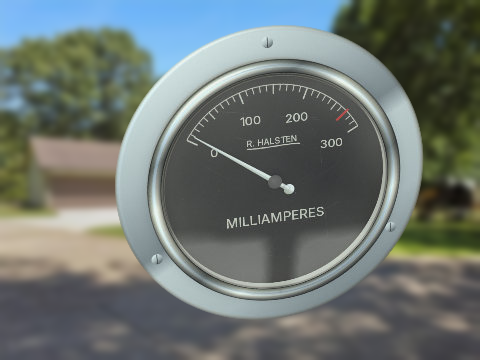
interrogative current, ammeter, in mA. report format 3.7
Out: 10
